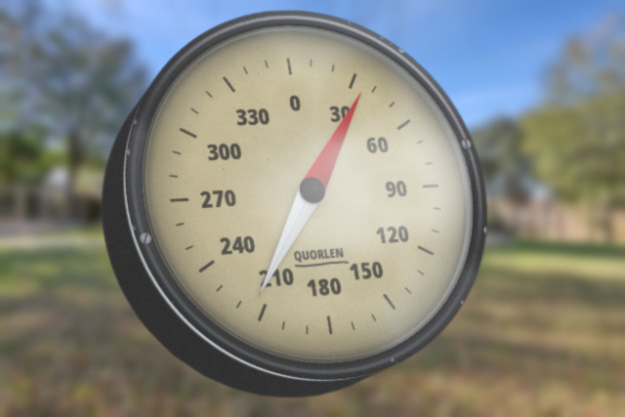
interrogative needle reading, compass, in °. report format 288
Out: 35
